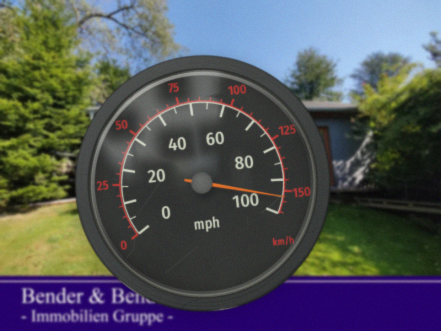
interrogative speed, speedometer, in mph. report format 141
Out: 95
